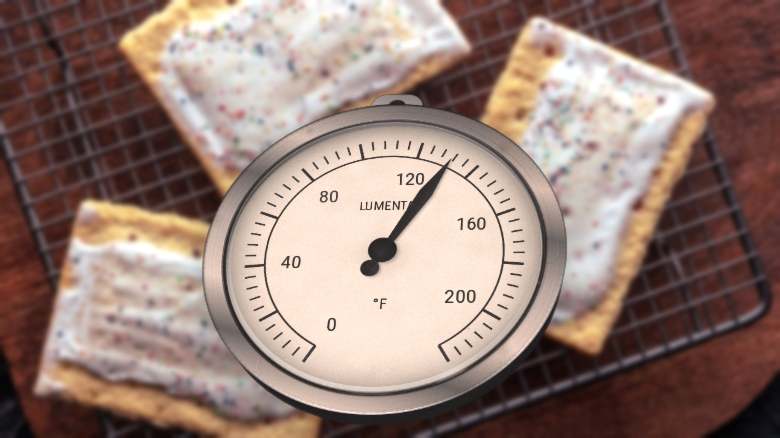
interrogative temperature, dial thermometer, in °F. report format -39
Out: 132
